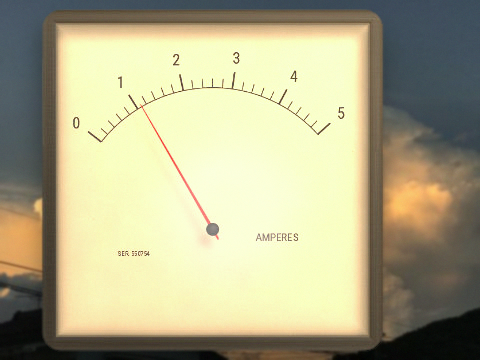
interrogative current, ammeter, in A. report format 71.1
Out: 1.1
